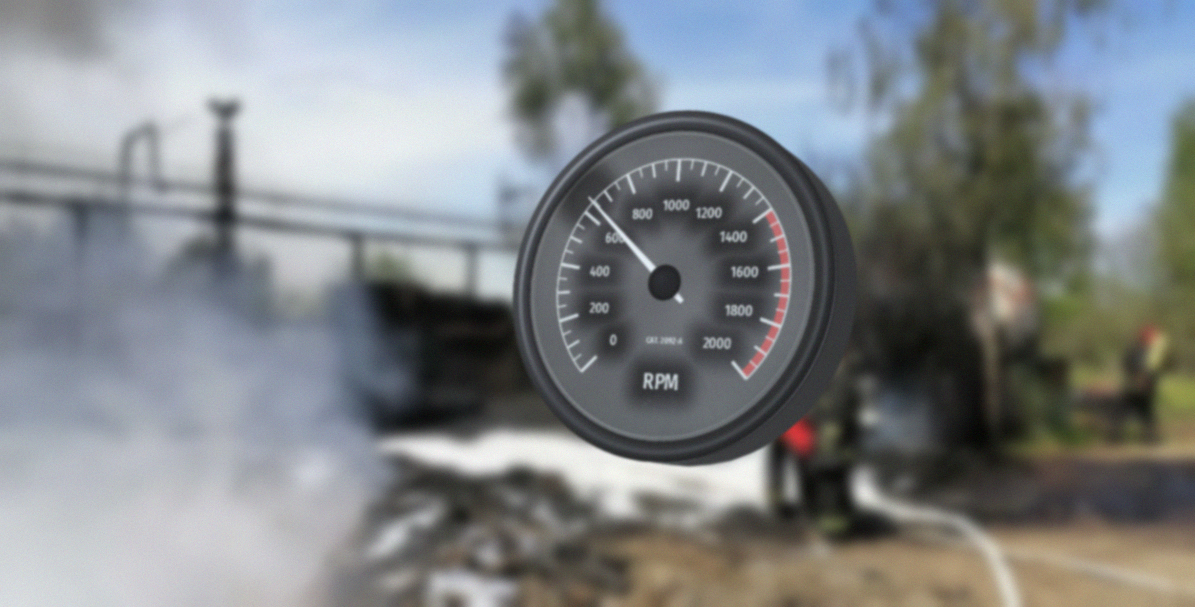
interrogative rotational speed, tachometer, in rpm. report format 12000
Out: 650
